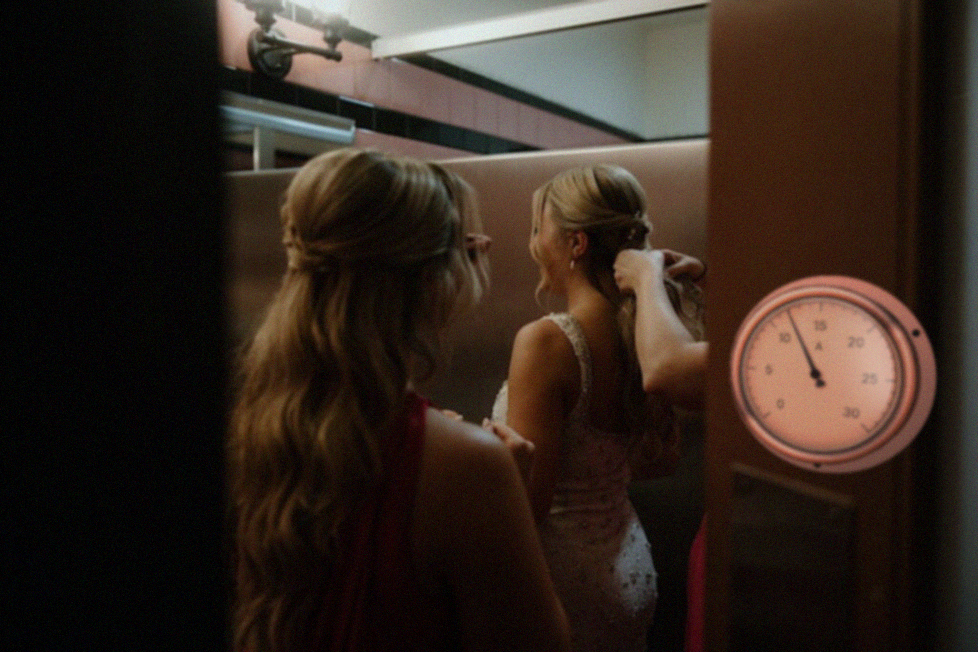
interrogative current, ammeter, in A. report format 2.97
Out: 12
